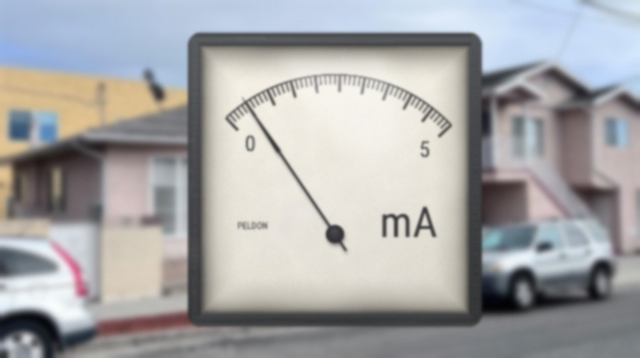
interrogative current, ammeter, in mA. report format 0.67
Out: 0.5
